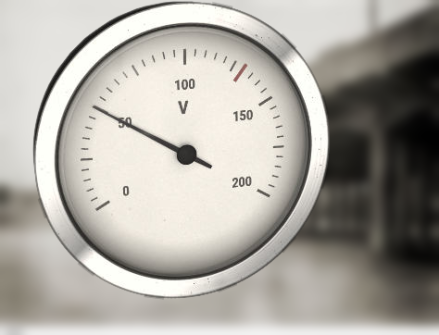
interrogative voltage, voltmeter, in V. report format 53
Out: 50
